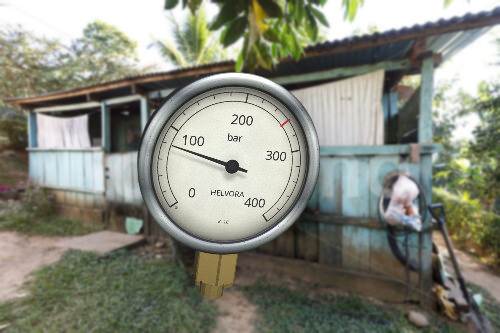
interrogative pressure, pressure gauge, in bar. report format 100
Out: 80
